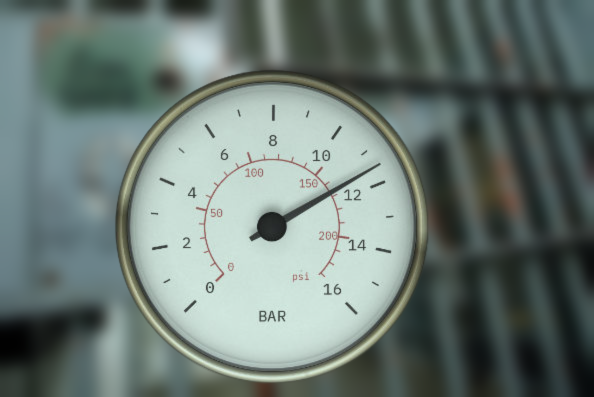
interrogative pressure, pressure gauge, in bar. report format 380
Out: 11.5
